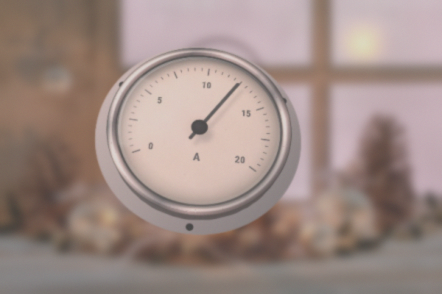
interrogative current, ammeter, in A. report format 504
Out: 12.5
